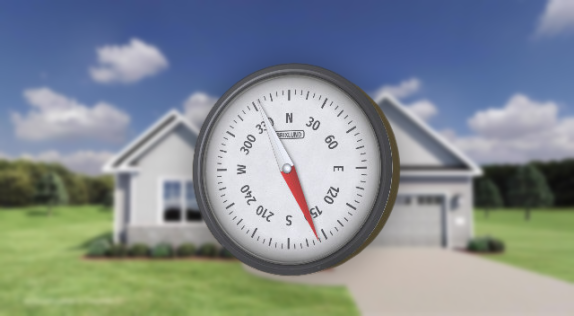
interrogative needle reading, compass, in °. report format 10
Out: 155
